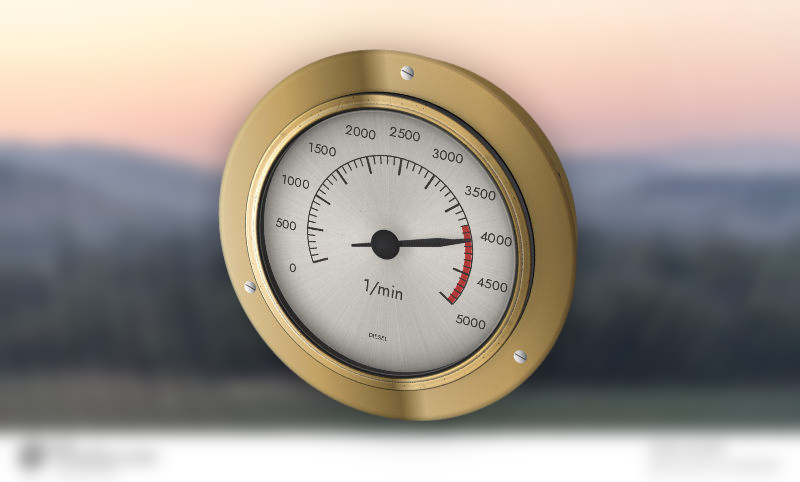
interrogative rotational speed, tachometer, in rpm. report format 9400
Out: 4000
